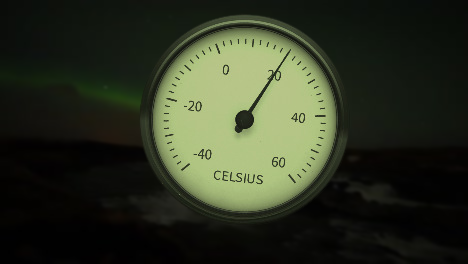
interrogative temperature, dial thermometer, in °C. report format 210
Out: 20
